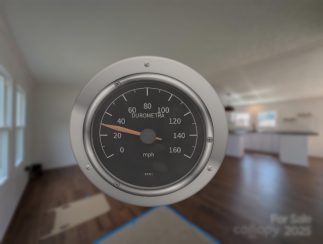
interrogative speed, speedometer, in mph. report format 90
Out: 30
